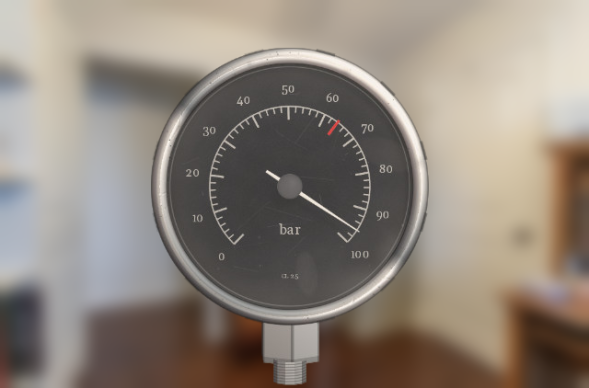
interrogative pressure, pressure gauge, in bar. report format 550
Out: 96
